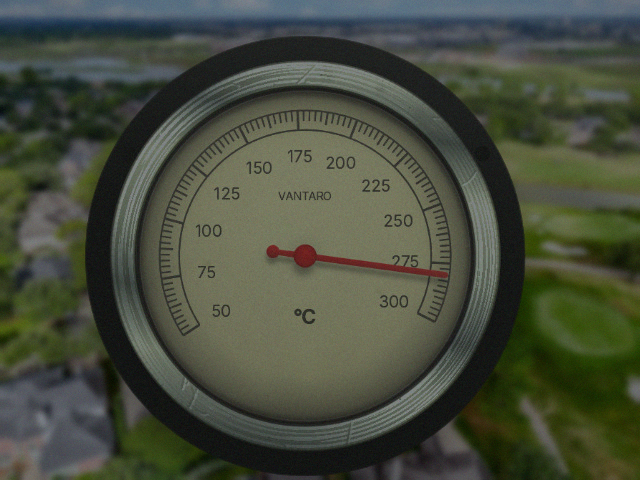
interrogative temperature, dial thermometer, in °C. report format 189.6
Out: 280
